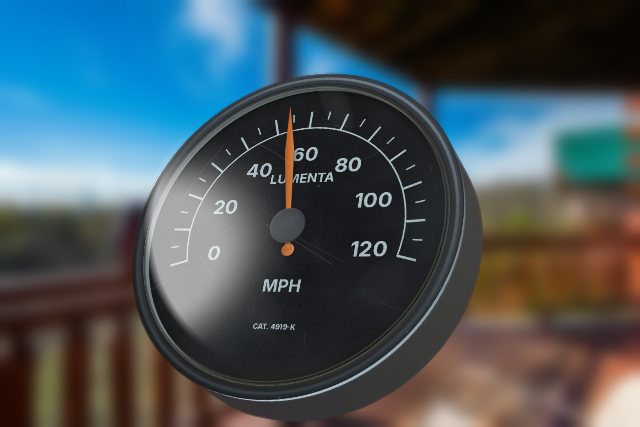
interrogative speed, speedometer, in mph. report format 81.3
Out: 55
